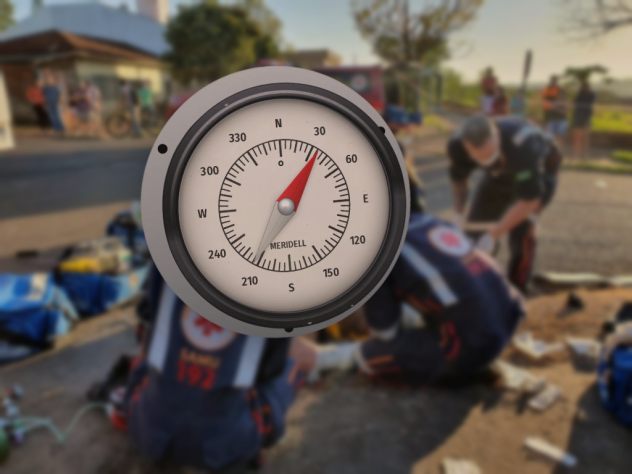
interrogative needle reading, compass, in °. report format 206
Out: 35
